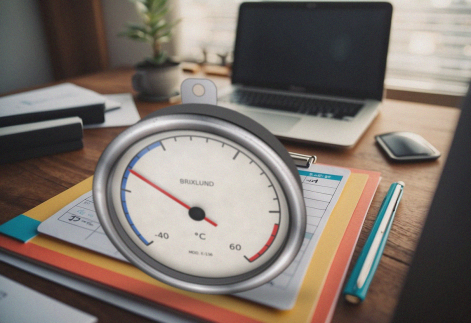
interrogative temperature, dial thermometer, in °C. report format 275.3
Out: -12
